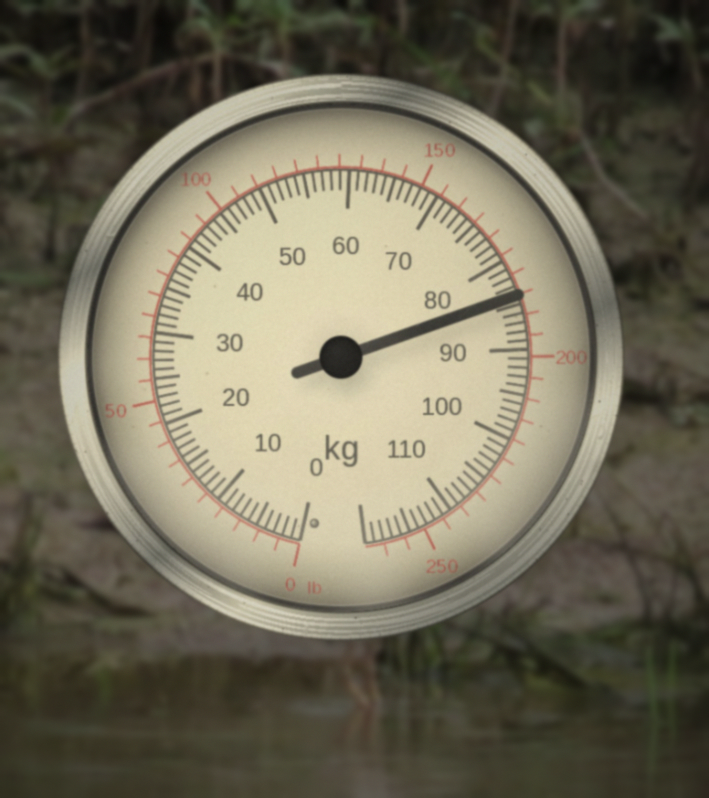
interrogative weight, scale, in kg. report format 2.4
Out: 84
